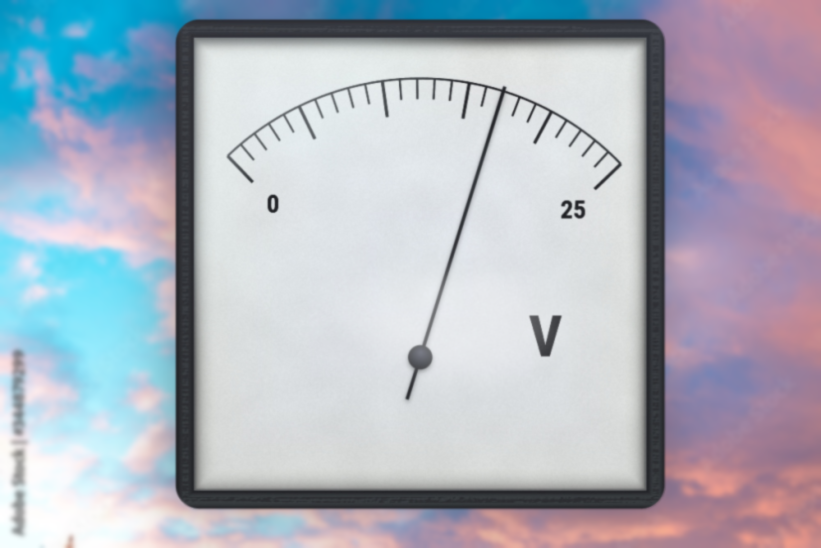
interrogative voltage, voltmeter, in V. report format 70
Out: 17
